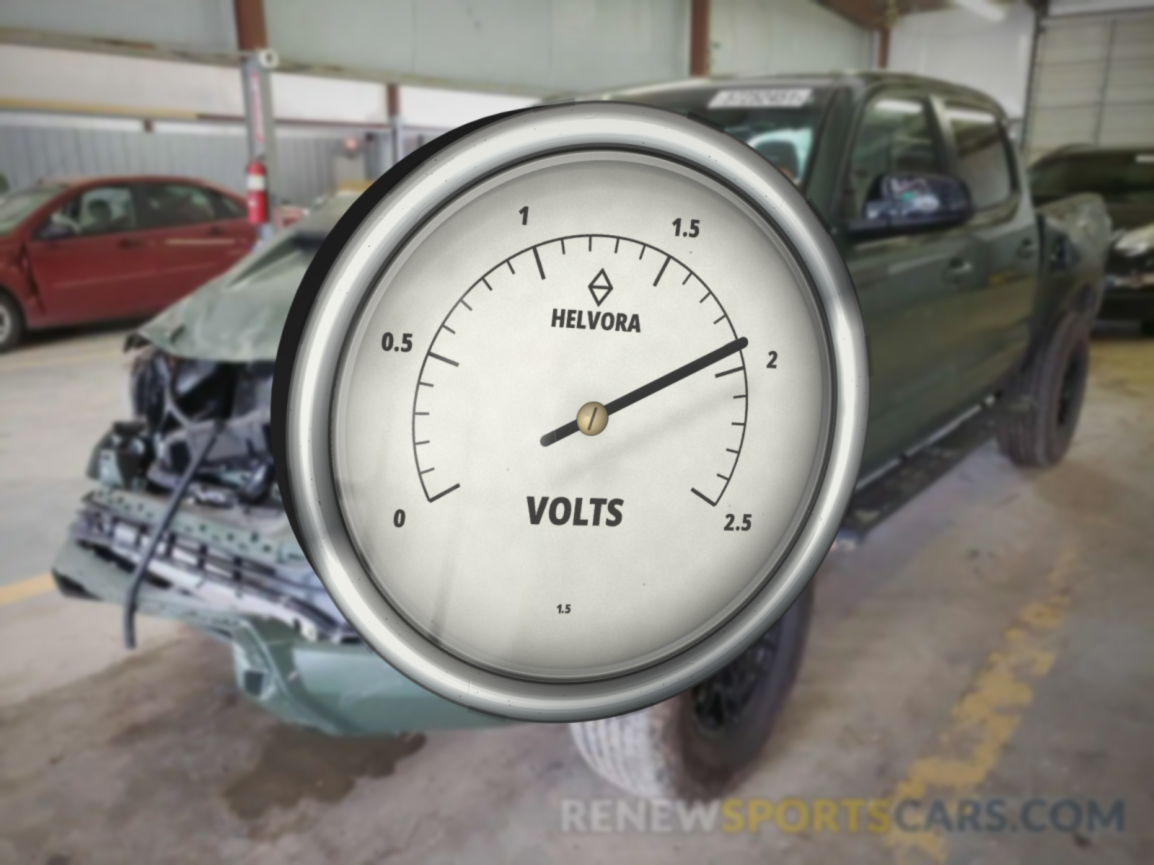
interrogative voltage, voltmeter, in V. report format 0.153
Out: 1.9
